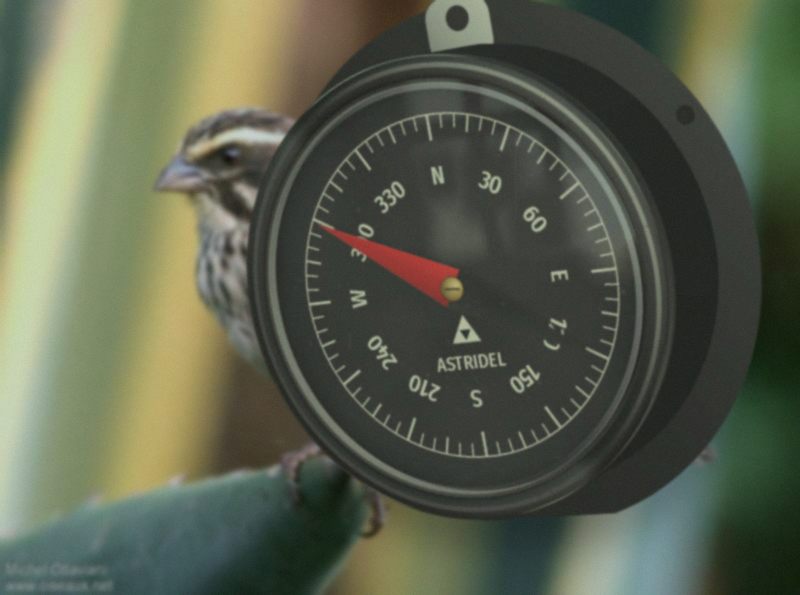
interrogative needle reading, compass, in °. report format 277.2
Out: 300
